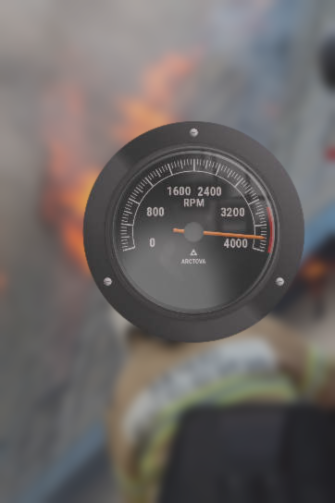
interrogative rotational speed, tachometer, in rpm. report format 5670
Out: 3800
